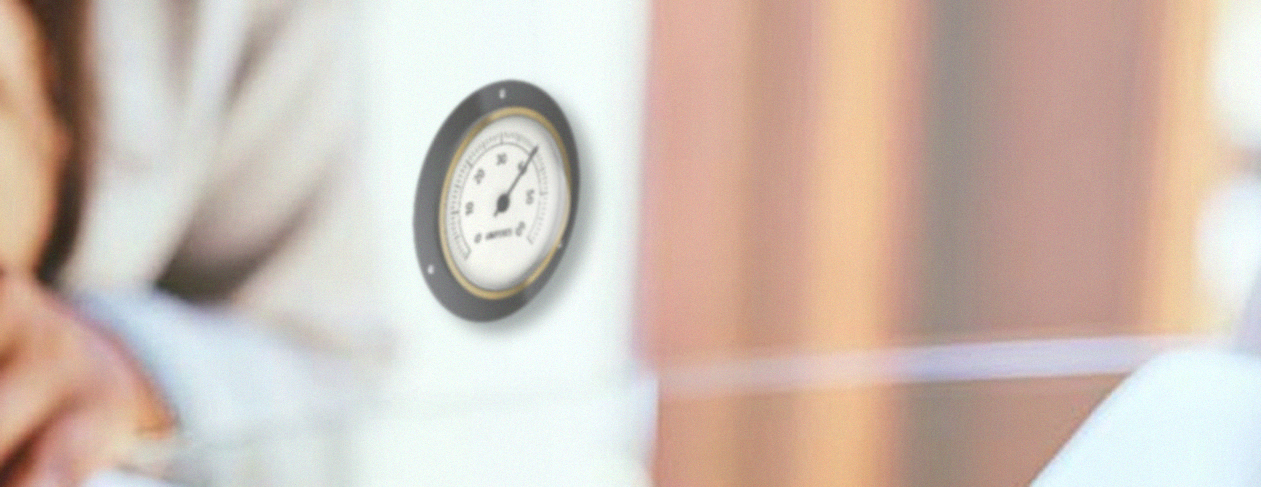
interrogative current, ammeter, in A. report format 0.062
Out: 40
